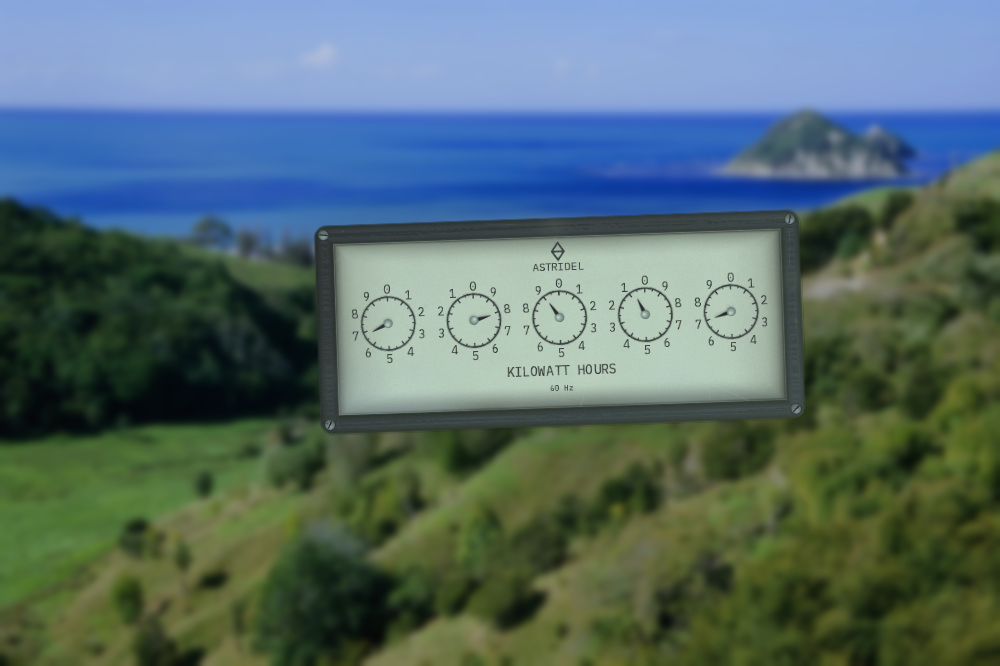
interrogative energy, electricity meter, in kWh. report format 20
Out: 67907
